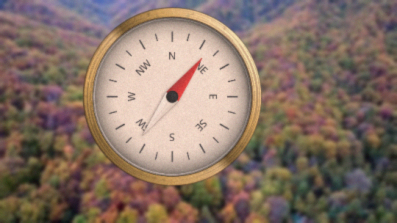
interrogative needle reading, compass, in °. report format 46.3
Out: 37.5
